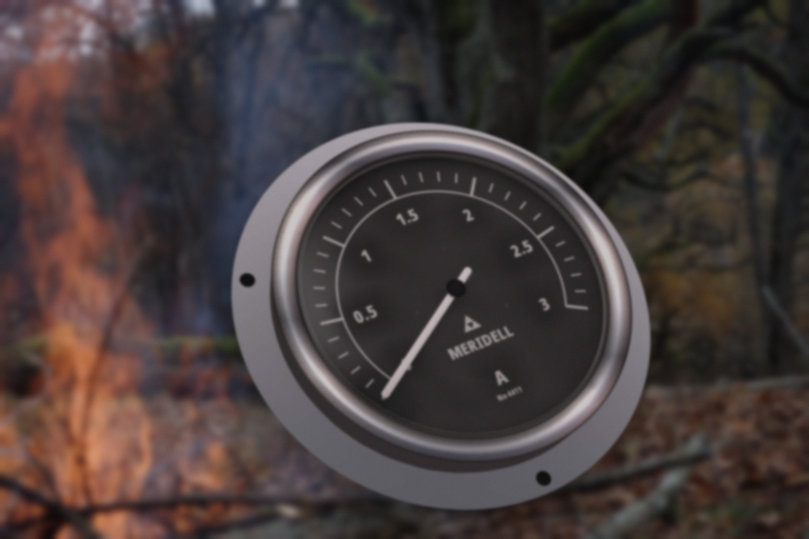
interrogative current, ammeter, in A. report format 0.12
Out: 0
